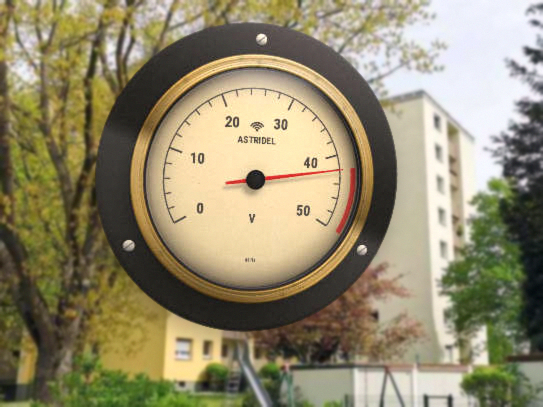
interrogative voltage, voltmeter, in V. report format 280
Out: 42
